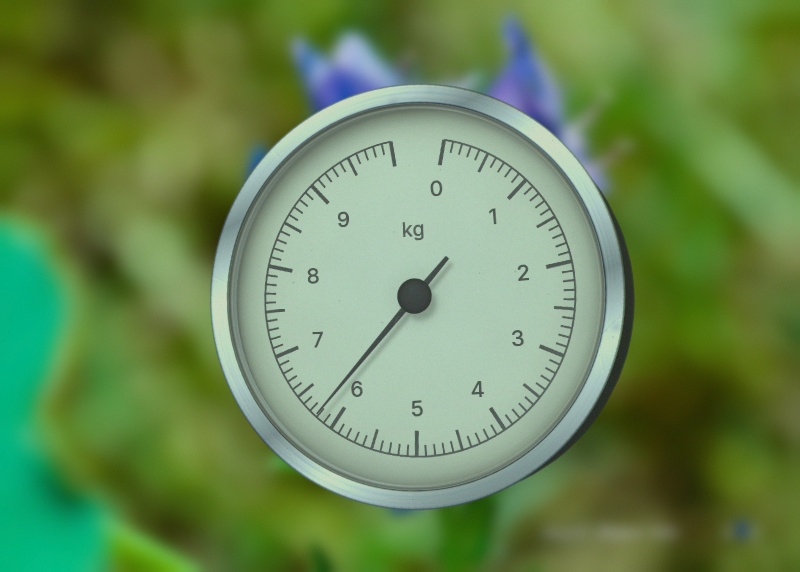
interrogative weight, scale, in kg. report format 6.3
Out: 6.2
